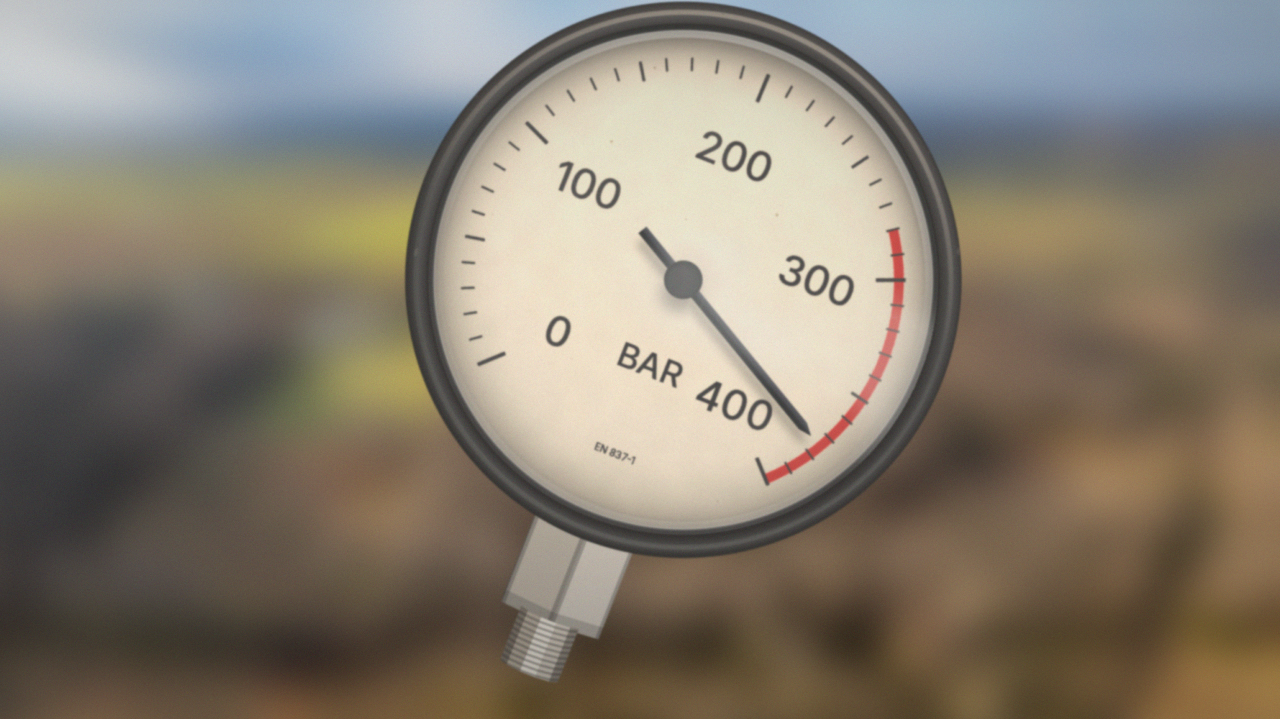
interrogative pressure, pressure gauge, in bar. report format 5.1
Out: 375
